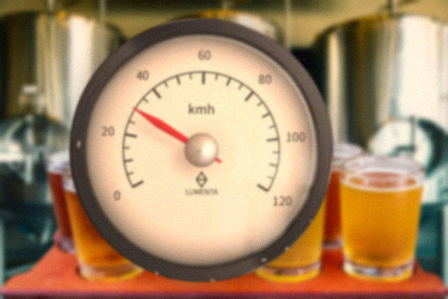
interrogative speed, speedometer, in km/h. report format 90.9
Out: 30
